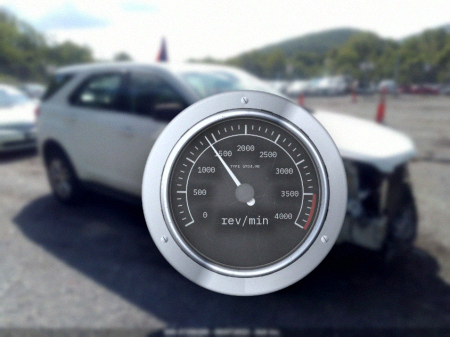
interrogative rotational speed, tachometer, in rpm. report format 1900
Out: 1400
